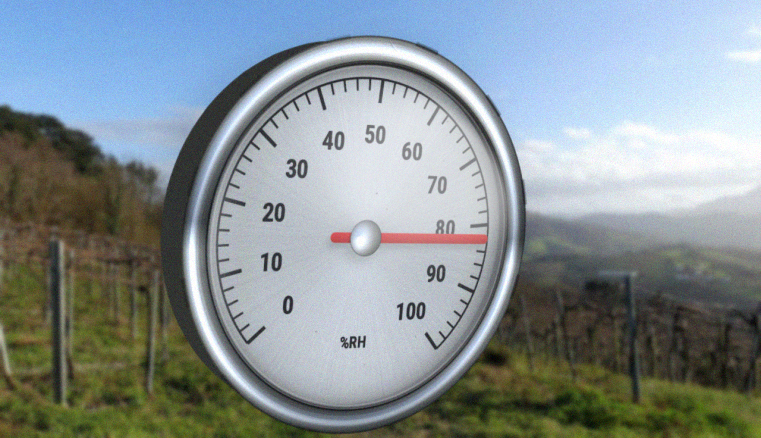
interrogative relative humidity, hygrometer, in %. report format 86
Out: 82
